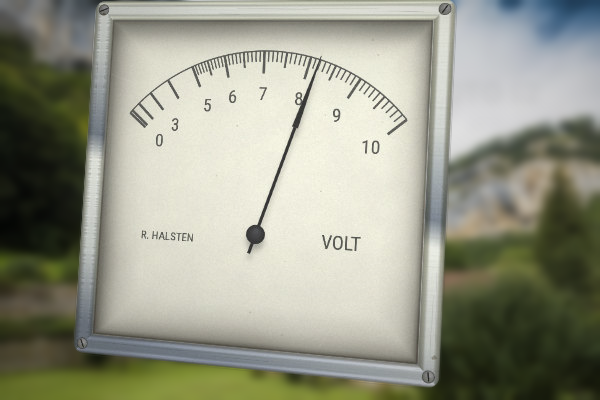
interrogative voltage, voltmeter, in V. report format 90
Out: 8.2
